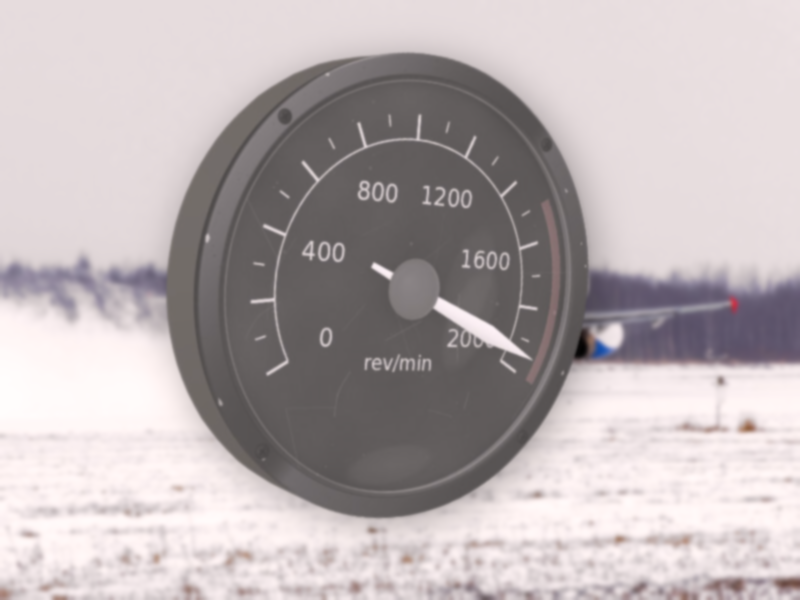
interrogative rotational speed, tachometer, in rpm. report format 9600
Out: 1950
